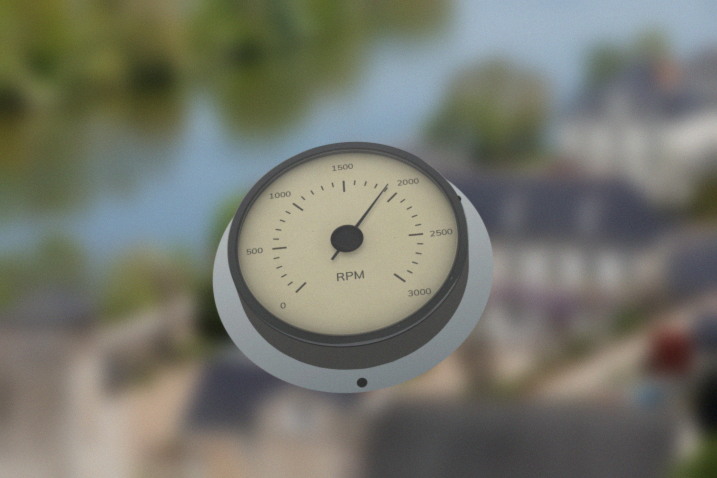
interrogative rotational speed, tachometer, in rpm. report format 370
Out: 1900
